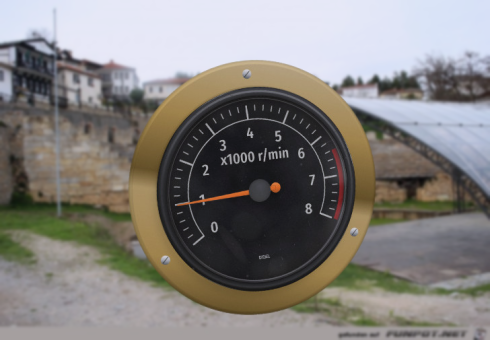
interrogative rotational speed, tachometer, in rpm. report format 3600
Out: 1000
